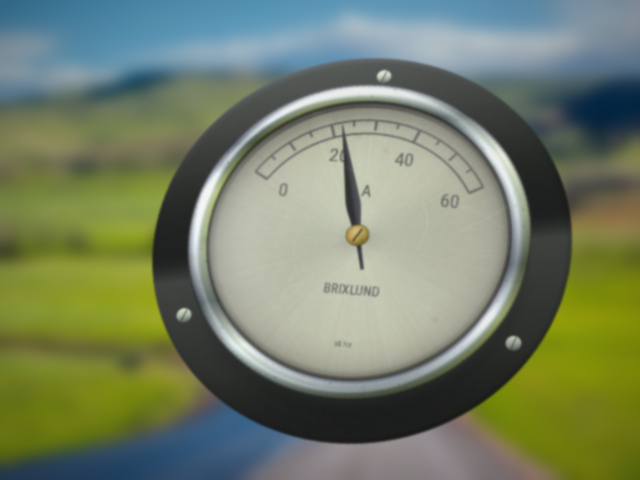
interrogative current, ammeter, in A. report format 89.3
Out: 22.5
